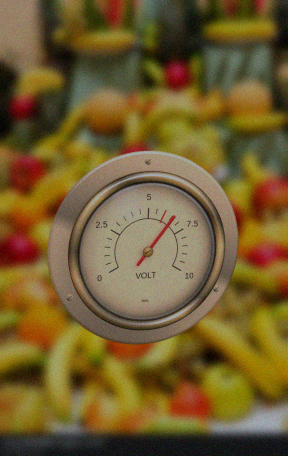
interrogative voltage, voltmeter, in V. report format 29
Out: 6.5
